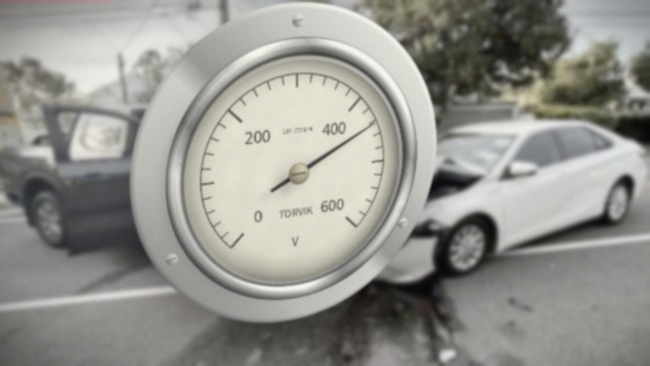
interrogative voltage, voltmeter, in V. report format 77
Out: 440
